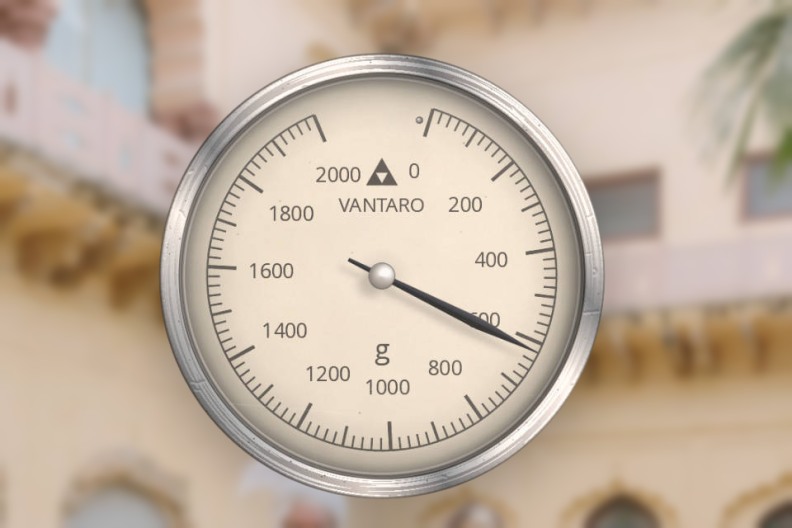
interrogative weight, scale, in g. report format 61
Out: 620
